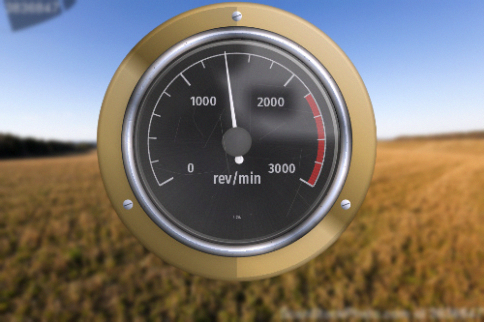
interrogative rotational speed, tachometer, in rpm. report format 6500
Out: 1400
